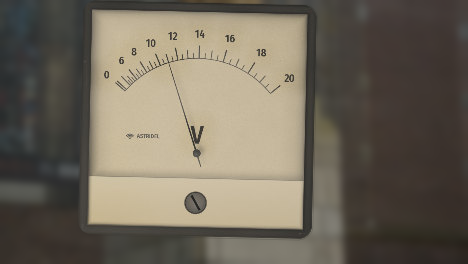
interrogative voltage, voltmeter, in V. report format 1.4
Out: 11
